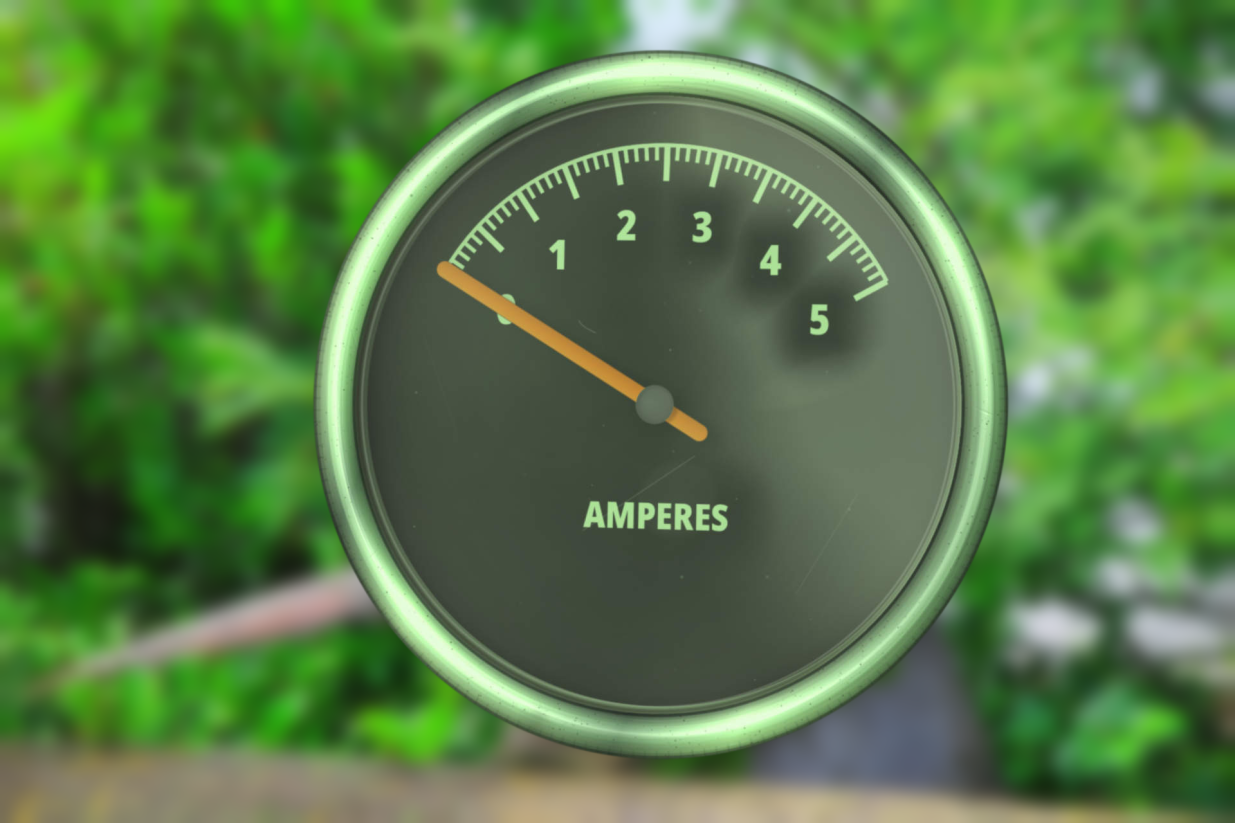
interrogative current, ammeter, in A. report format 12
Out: 0
